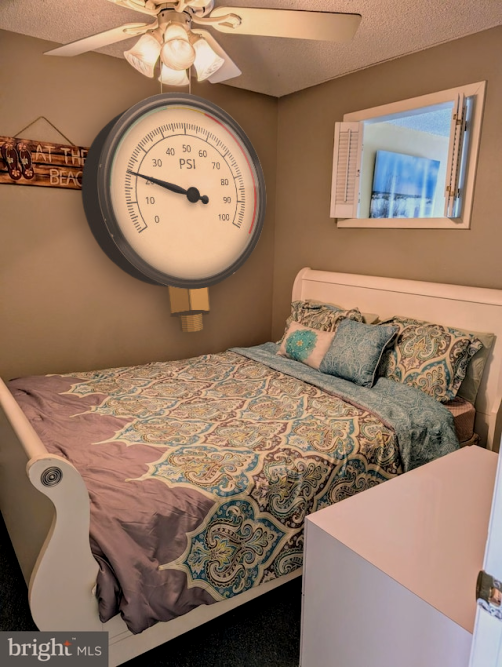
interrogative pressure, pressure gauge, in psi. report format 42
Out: 20
